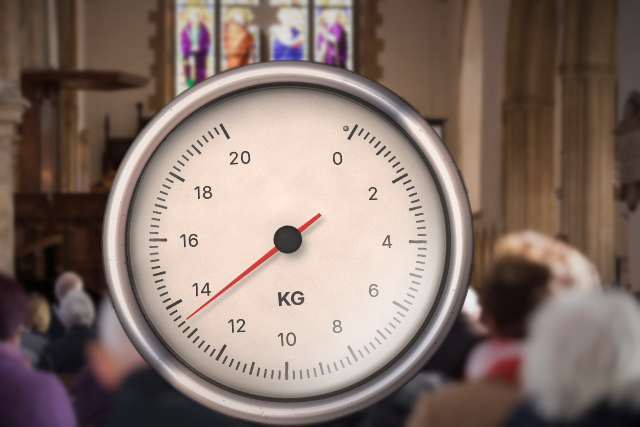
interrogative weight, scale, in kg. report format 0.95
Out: 13.4
